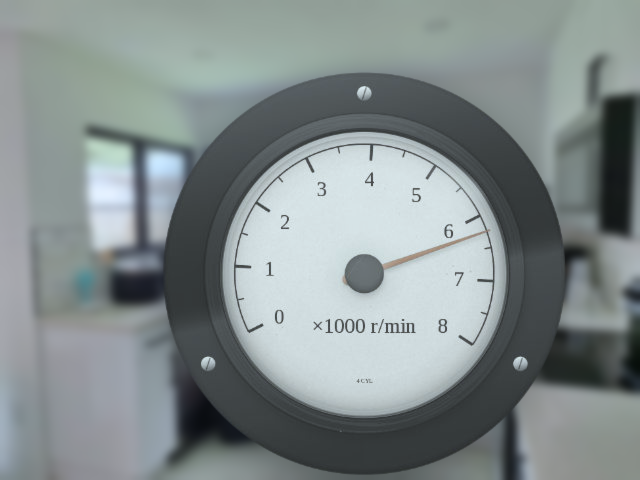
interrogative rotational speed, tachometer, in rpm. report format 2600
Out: 6250
